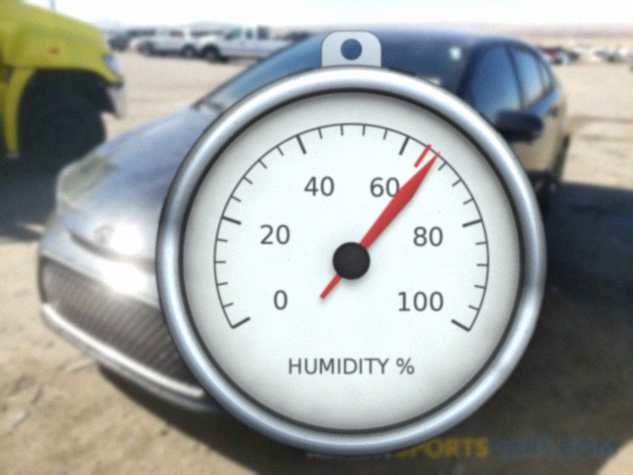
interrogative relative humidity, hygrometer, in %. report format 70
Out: 66
